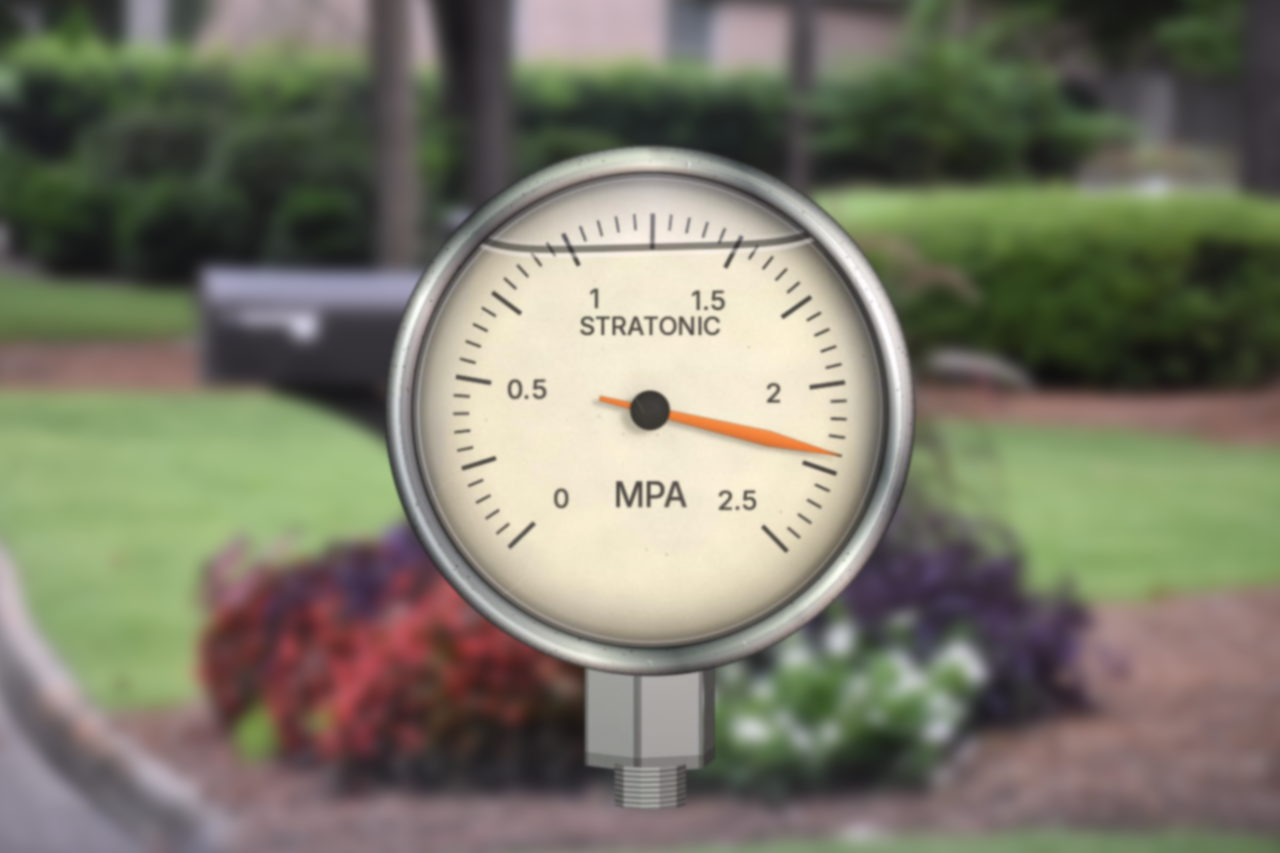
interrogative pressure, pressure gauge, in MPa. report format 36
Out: 2.2
